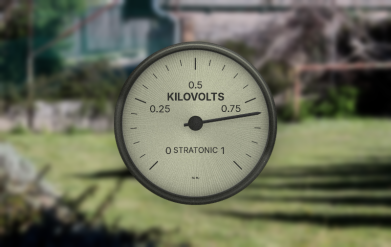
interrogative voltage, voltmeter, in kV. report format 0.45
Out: 0.8
